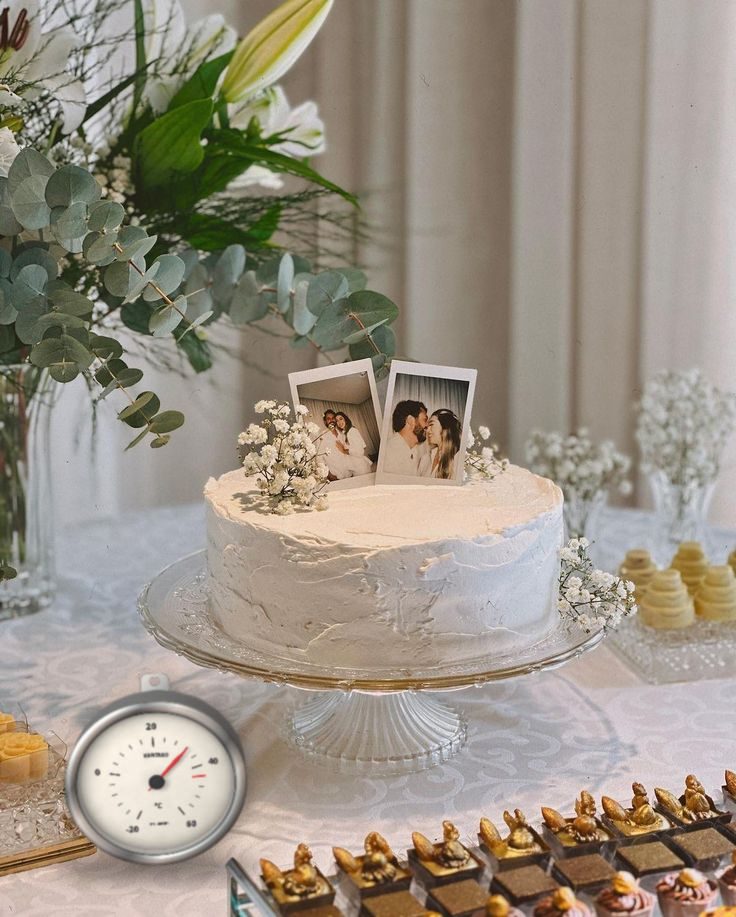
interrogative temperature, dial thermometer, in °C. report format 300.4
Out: 32
